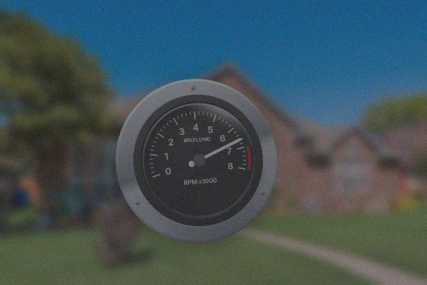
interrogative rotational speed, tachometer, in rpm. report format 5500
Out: 6600
